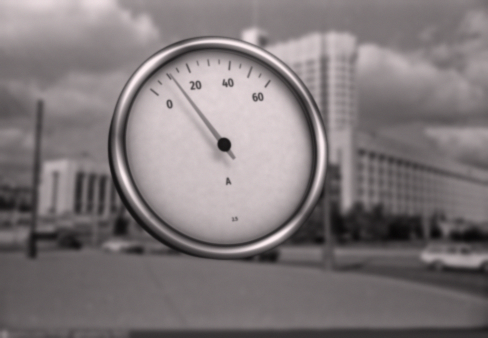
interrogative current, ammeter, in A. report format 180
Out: 10
